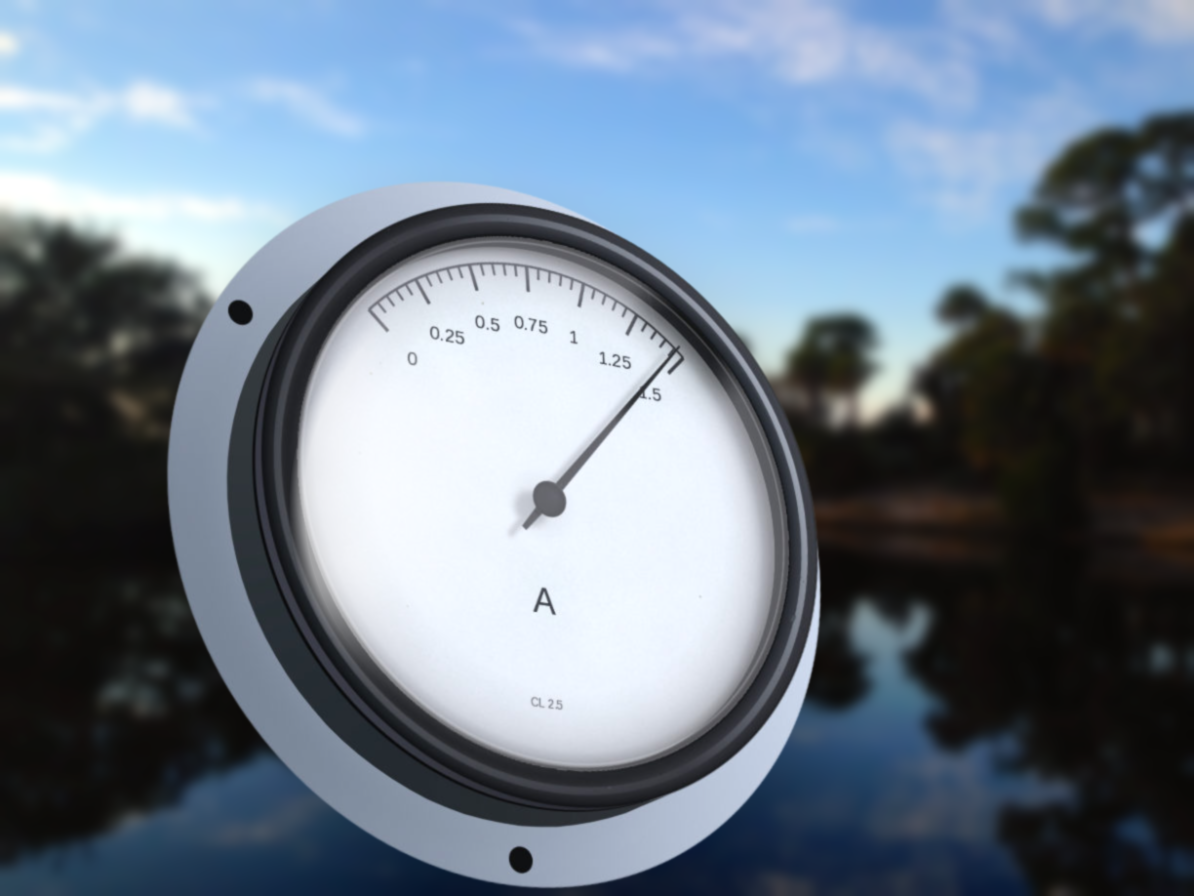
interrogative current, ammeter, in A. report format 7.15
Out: 1.45
